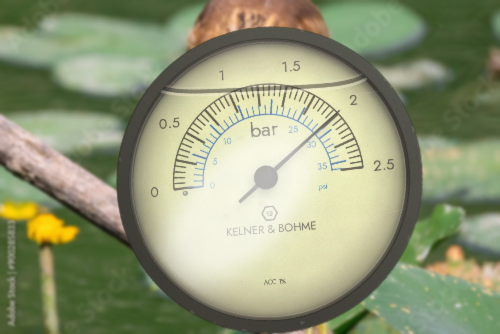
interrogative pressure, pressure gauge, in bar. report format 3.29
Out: 2
